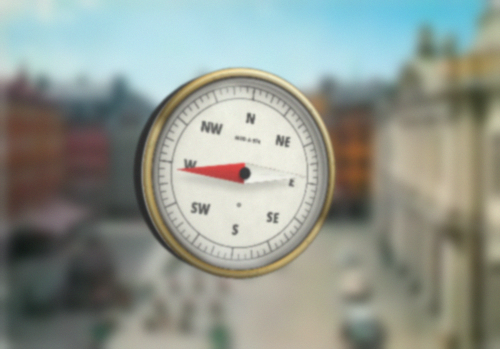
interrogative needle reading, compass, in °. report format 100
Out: 265
